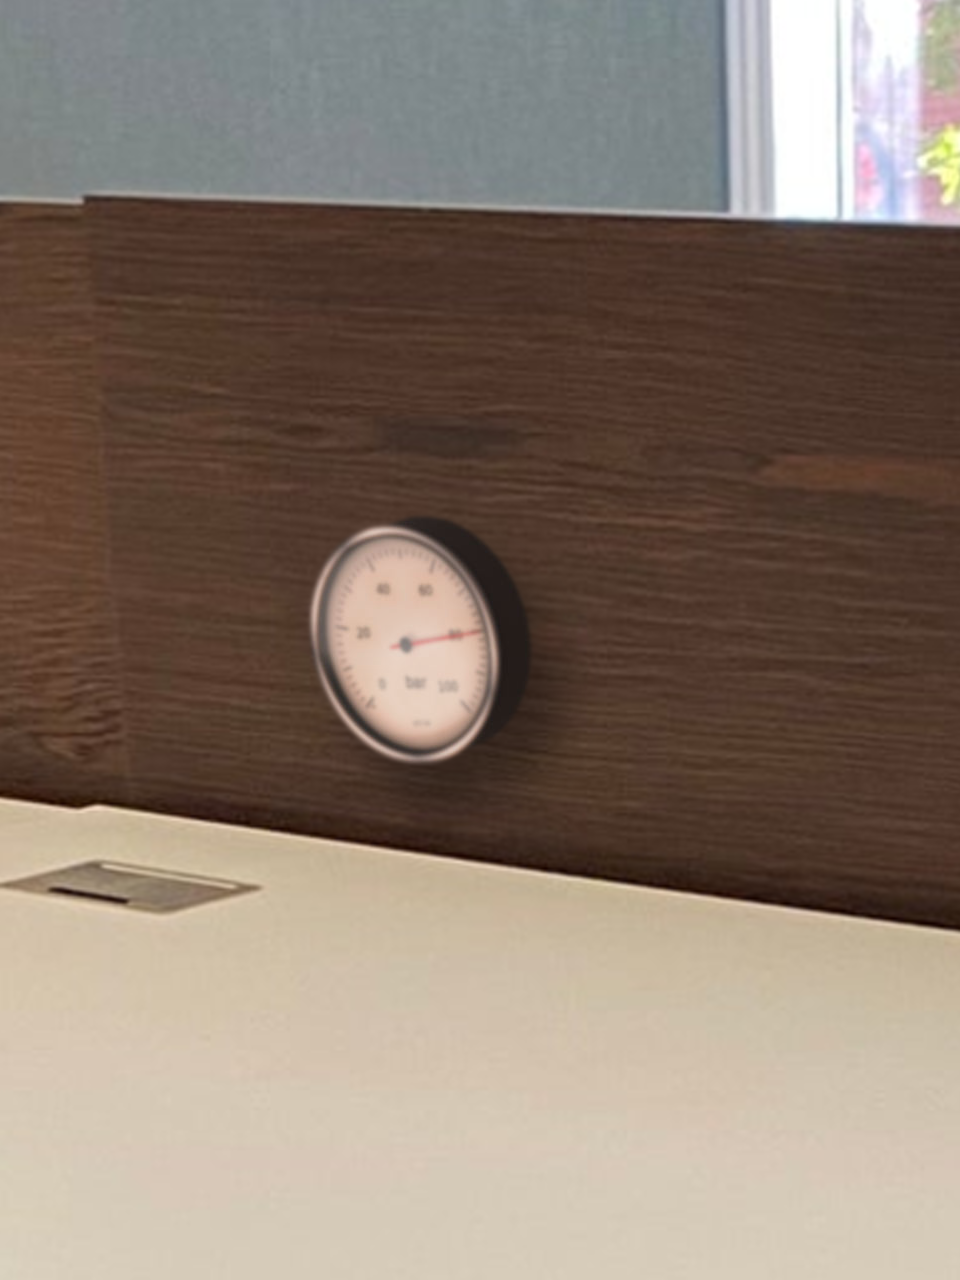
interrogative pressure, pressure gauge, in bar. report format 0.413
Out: 80
